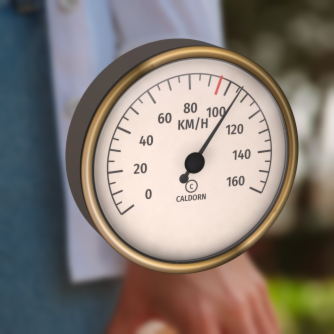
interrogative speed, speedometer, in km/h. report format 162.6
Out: 105
